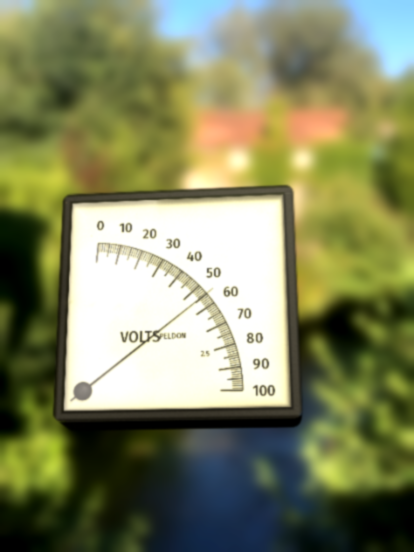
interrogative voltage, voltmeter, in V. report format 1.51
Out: 55
